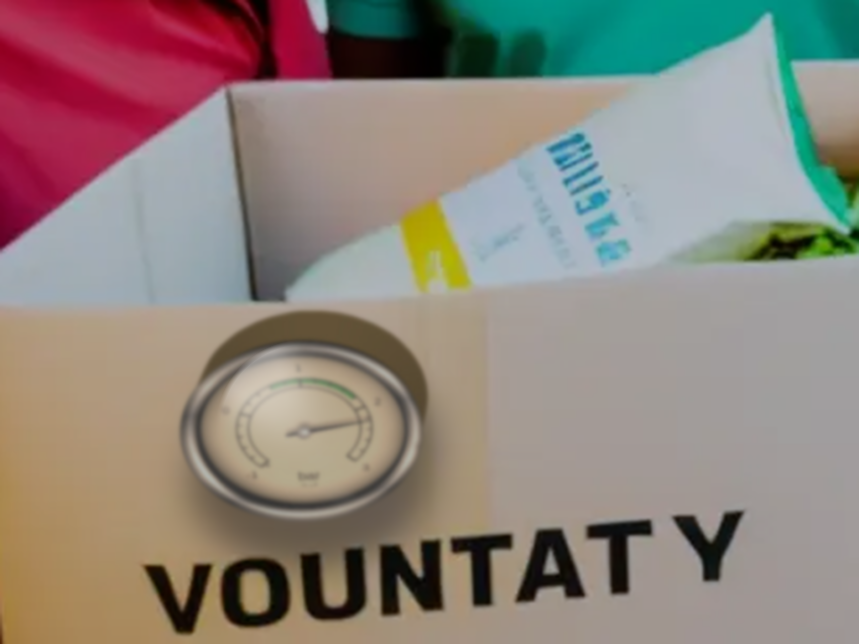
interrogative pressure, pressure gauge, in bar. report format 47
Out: 2.2
